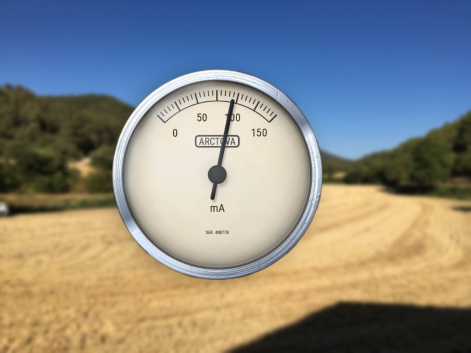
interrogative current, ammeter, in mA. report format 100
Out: 95
